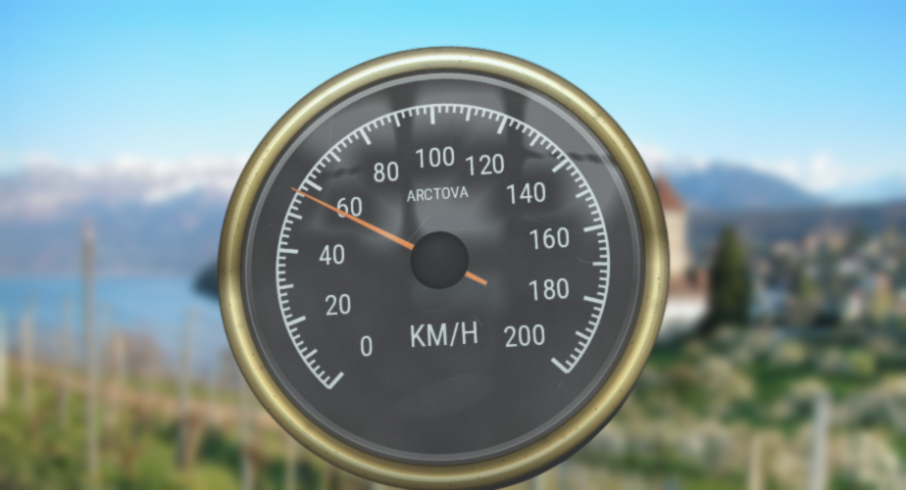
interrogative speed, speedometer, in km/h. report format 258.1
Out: 56
